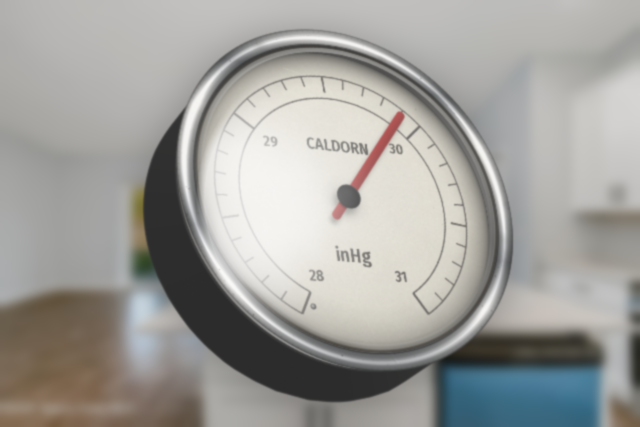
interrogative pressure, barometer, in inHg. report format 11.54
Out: 29.9
